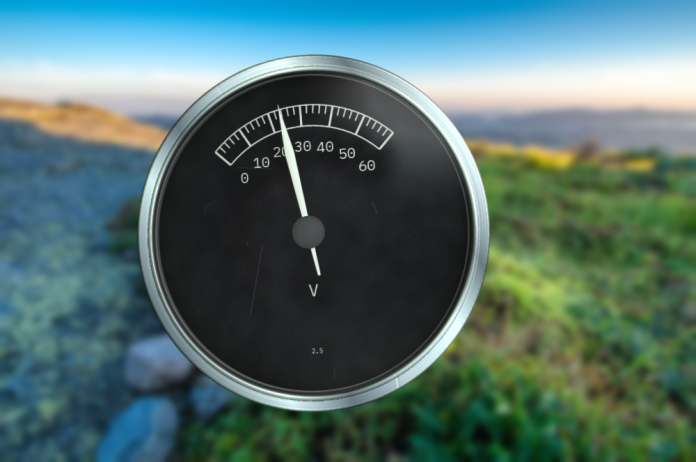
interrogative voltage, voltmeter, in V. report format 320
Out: 24
